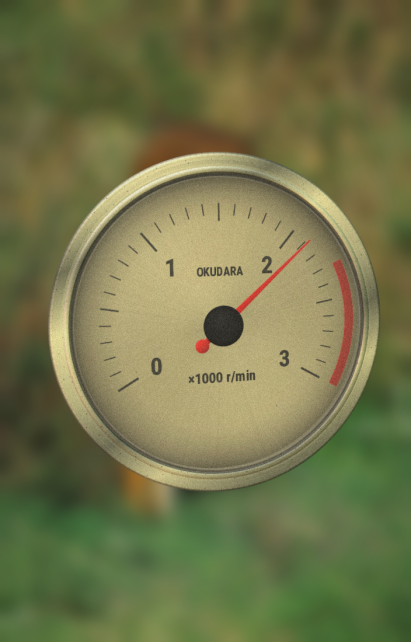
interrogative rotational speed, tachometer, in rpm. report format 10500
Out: 2100
